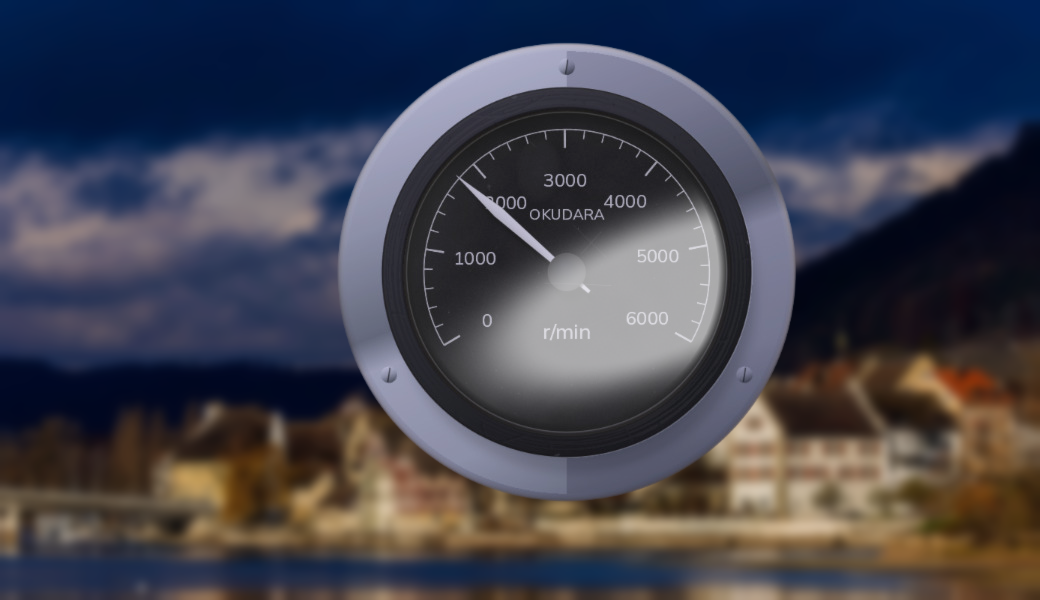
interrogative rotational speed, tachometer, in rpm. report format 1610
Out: 1800
